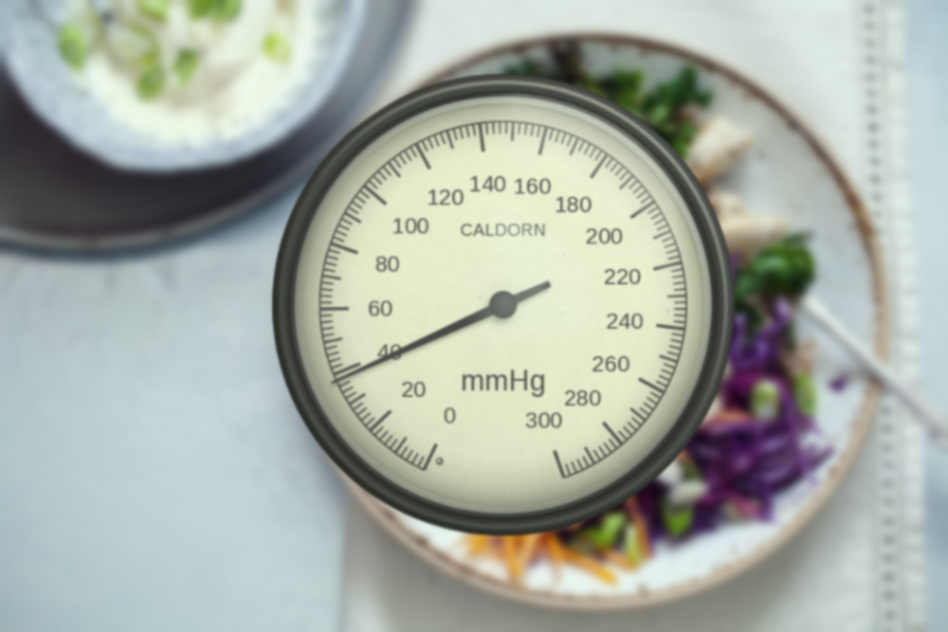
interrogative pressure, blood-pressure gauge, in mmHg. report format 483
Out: 38
